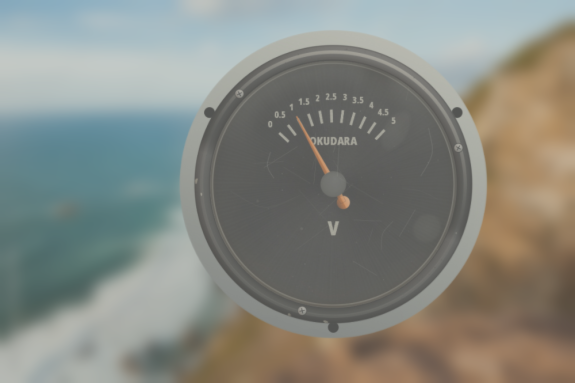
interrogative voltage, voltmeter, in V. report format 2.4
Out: 1
